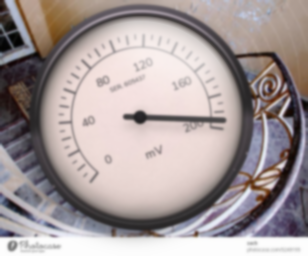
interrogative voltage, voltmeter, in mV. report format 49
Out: 195
